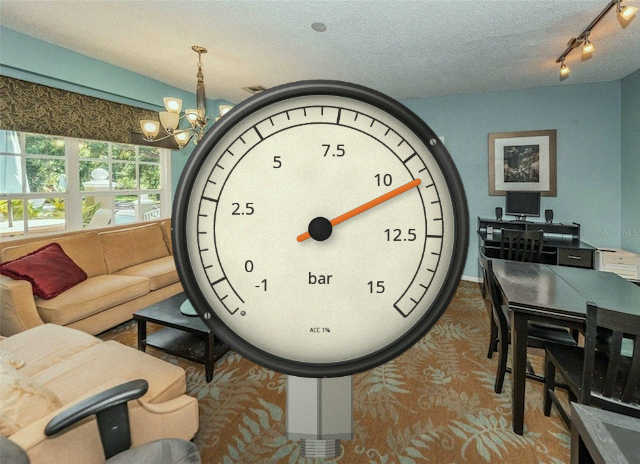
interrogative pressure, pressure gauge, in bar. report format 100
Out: 10.75
